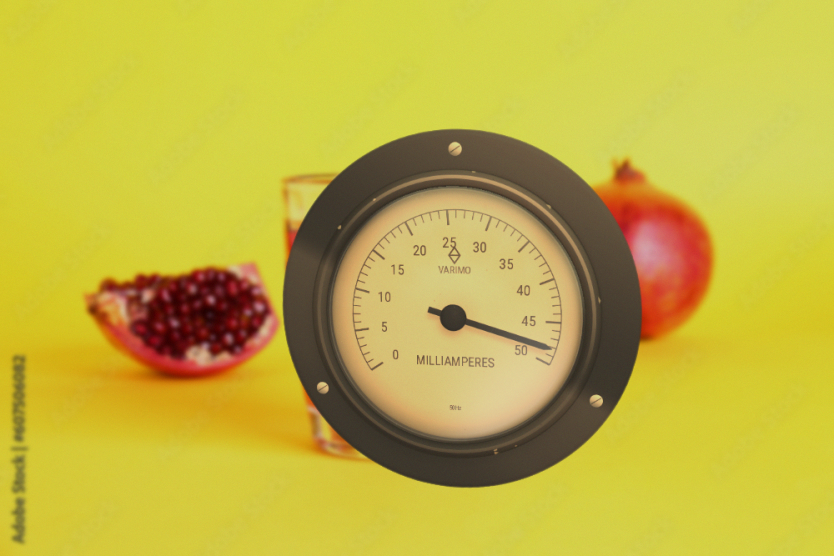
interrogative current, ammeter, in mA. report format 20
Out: 48
